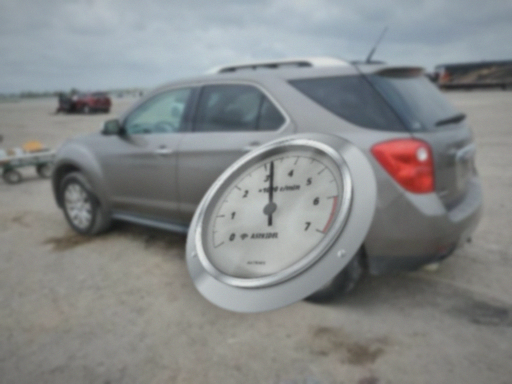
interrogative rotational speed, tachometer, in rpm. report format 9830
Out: 3250
